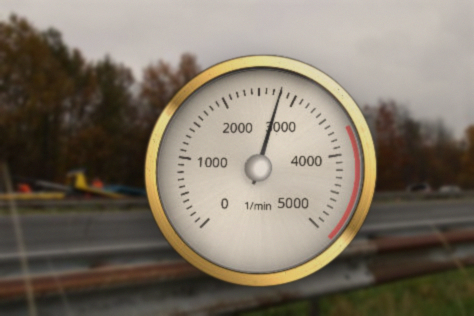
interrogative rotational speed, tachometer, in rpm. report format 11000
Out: 2800
